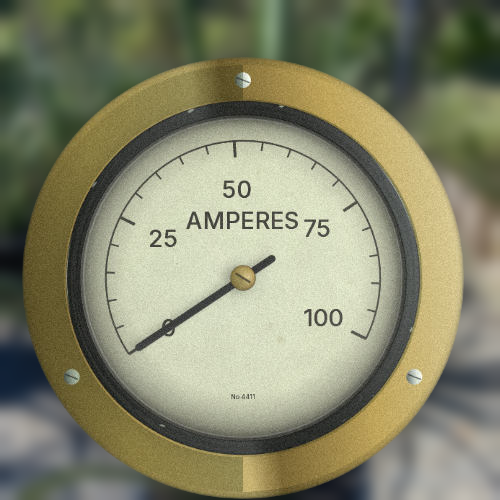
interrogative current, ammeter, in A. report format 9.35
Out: 0
